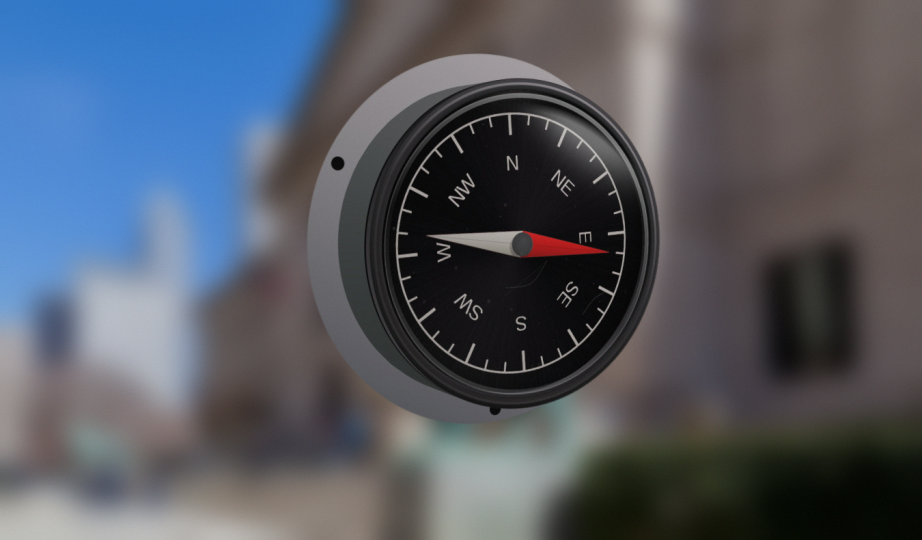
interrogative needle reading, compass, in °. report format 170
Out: 100
